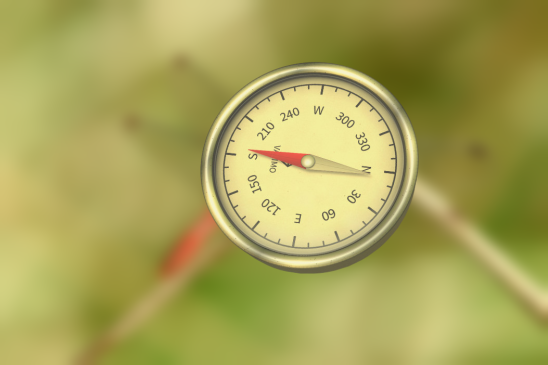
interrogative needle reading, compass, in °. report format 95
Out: 185
